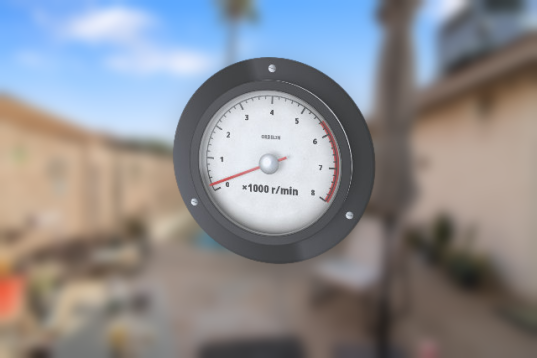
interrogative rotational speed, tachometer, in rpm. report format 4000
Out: 200
